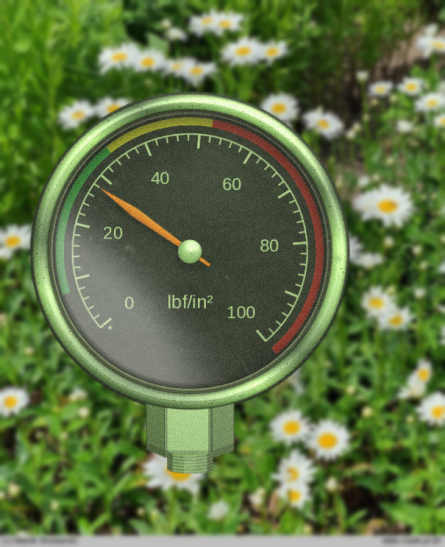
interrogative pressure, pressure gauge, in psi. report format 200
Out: 28
